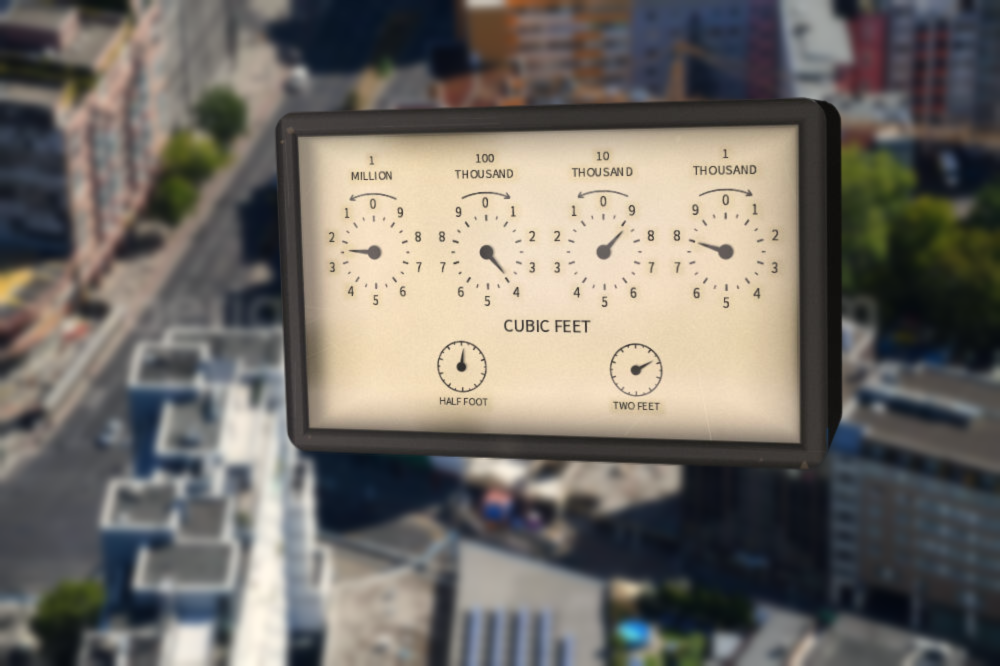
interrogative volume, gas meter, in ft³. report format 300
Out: 238800
